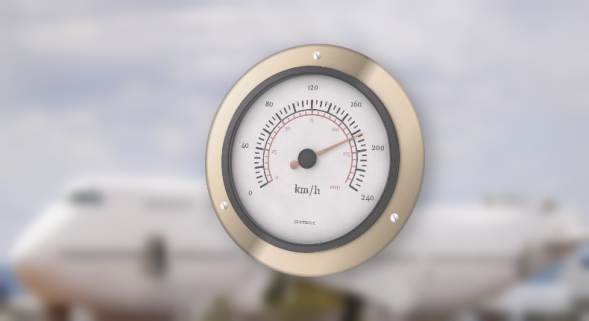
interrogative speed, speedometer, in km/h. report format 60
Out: 185
